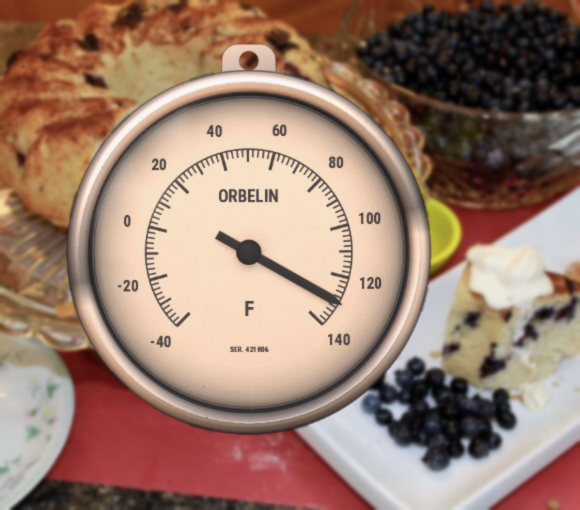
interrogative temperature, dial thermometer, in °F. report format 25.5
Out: 130
